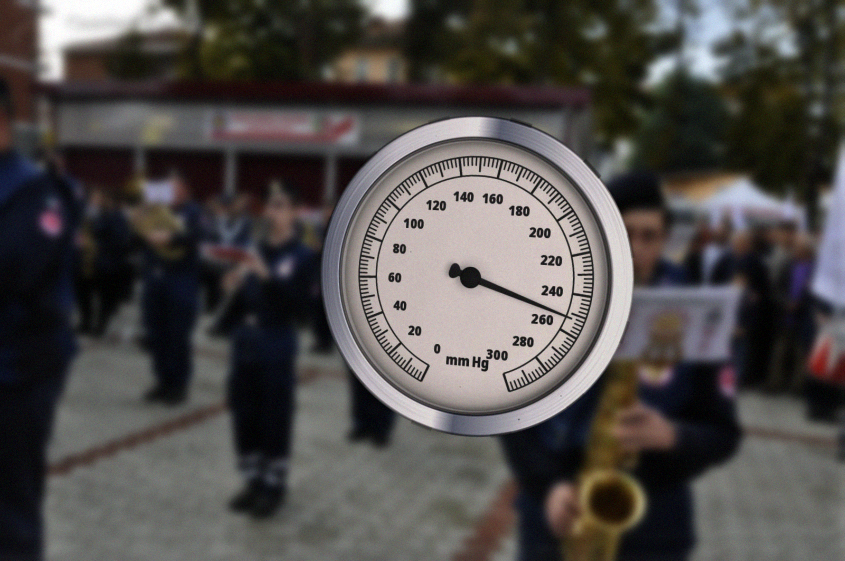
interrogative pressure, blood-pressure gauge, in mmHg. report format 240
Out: 252
